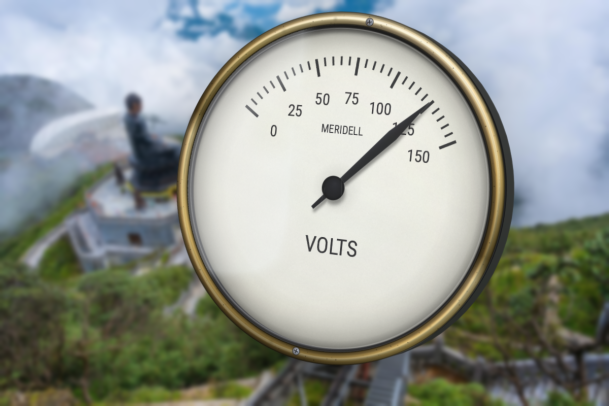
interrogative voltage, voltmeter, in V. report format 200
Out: 125
